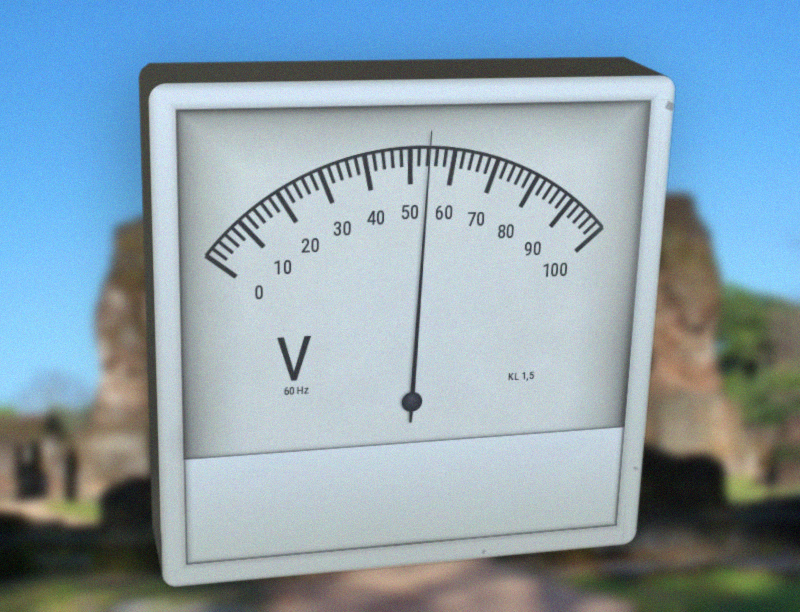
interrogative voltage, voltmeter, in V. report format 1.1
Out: 54
